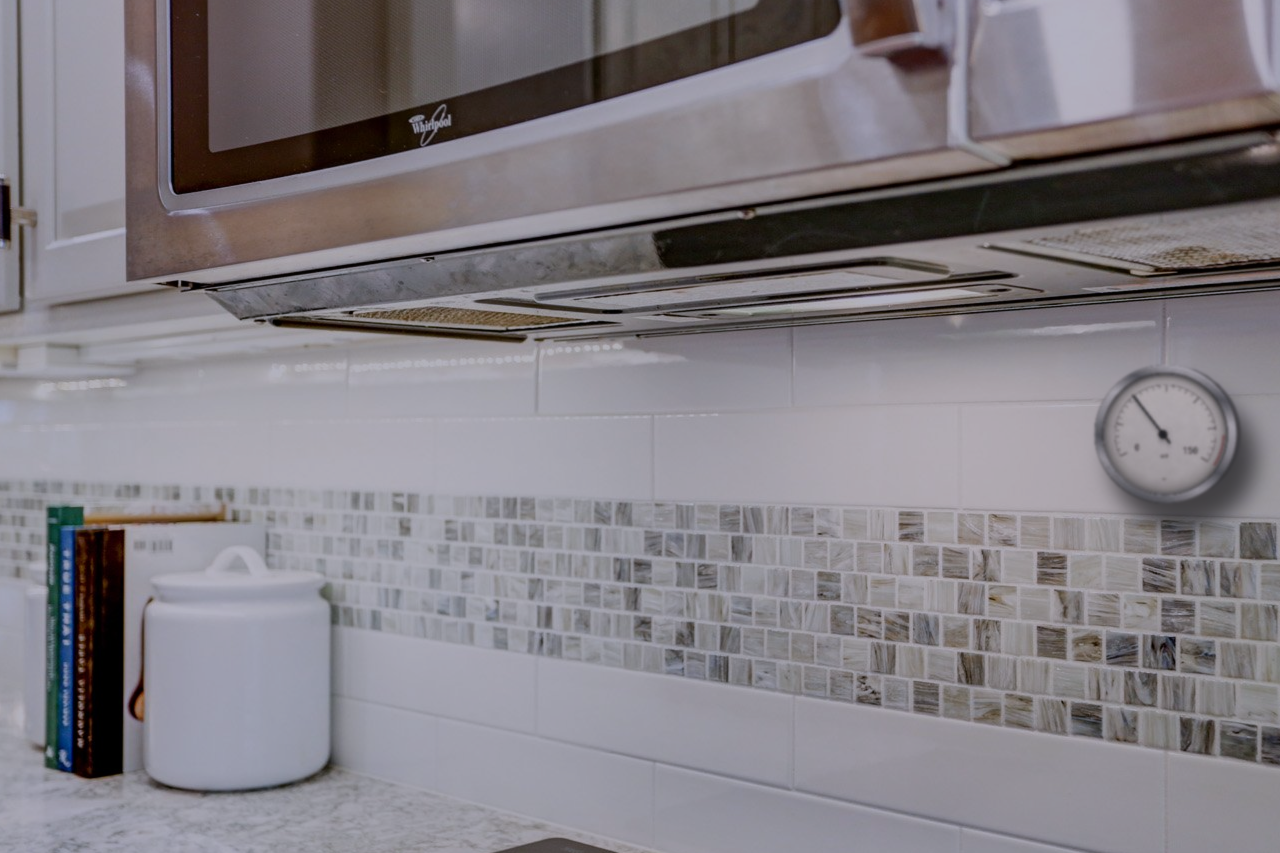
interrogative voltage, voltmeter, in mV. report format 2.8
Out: 50
